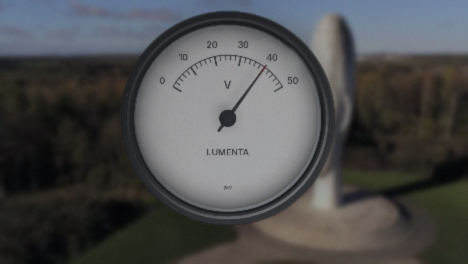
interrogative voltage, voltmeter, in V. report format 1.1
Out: 40
